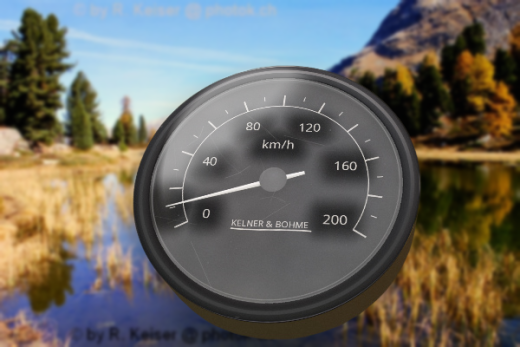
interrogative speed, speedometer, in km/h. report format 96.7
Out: 10
